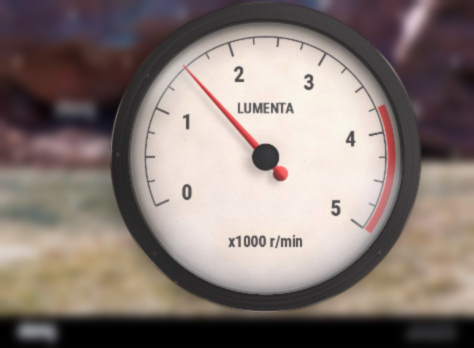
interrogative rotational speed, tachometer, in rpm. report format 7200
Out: 1500
